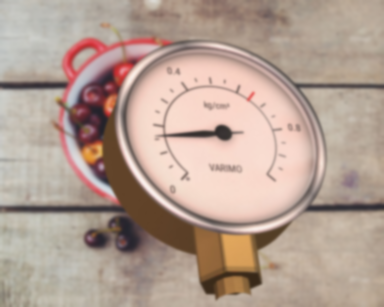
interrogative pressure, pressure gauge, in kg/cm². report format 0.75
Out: 0.15
